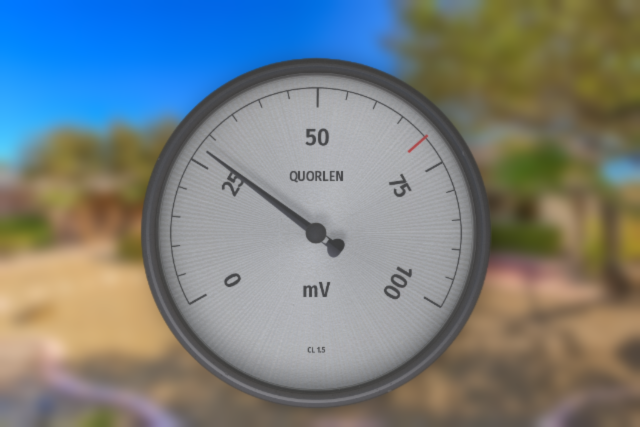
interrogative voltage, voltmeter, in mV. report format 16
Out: 27.5
